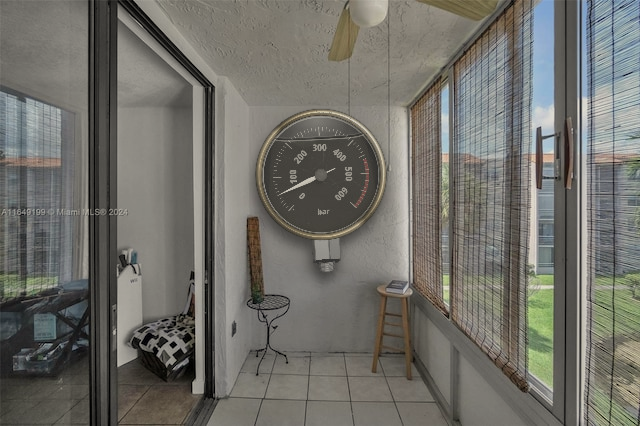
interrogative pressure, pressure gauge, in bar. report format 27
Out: 50
